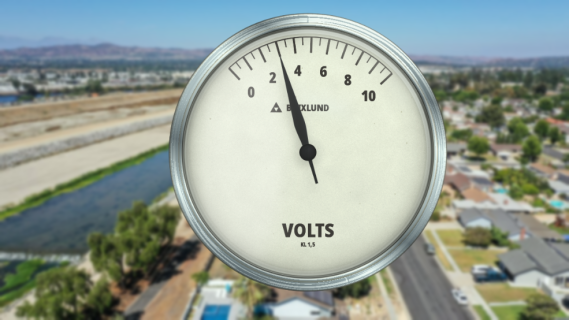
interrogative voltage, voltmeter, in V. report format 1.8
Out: 3
